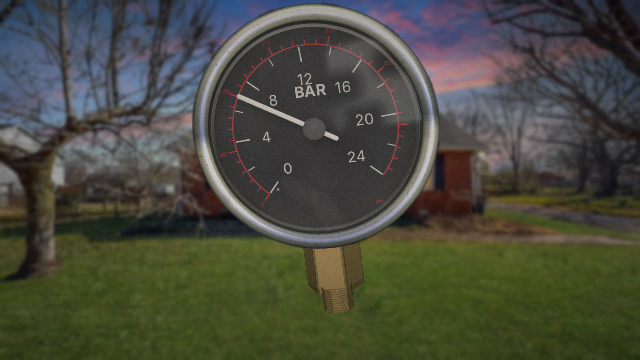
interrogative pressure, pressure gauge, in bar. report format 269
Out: 7
